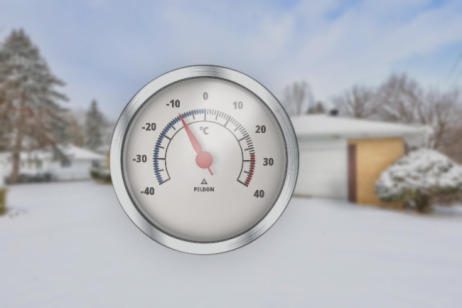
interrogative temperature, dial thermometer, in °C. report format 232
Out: -10
